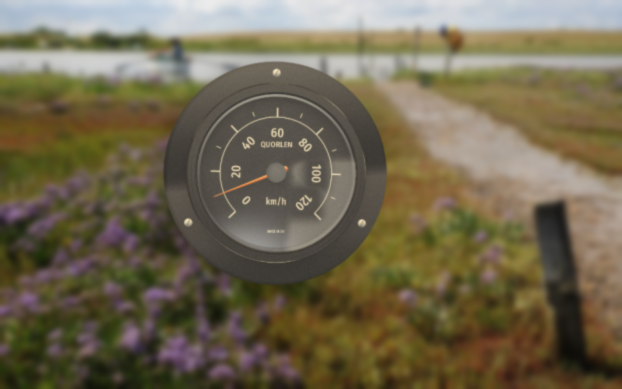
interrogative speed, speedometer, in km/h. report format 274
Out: 10
